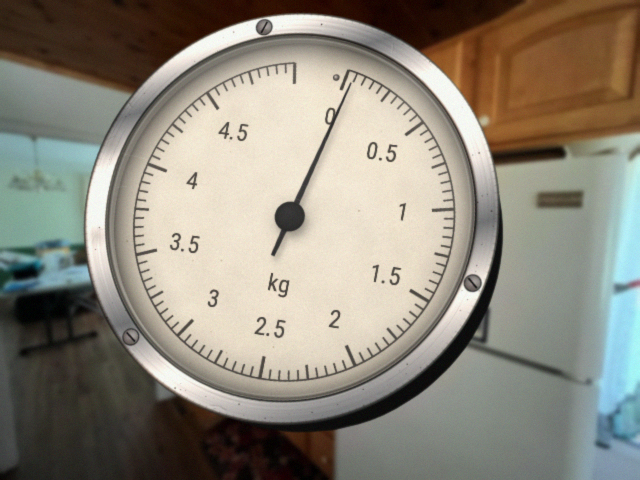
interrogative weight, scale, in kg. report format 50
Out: 0.05
